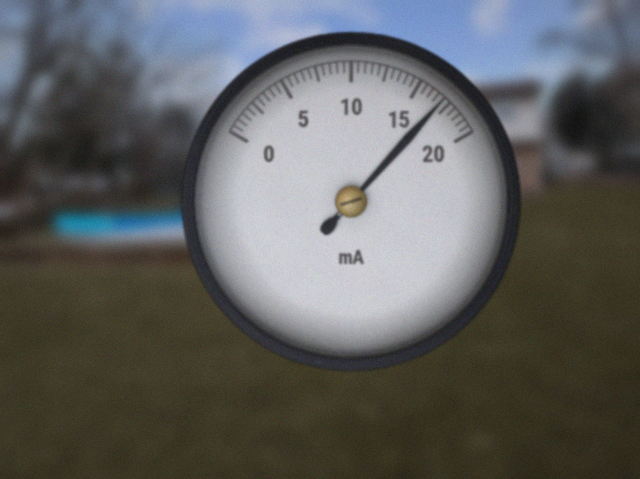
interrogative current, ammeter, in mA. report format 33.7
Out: 17
